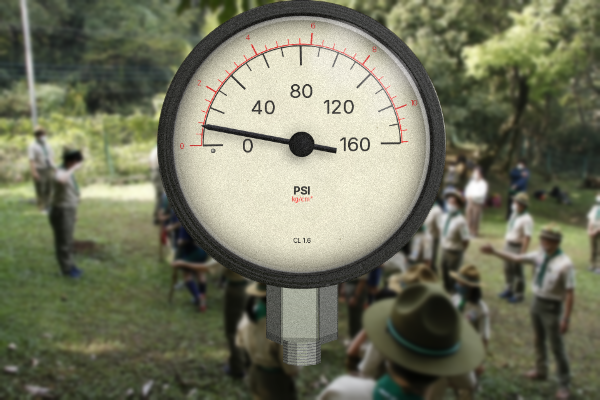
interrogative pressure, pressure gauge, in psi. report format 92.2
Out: 10
